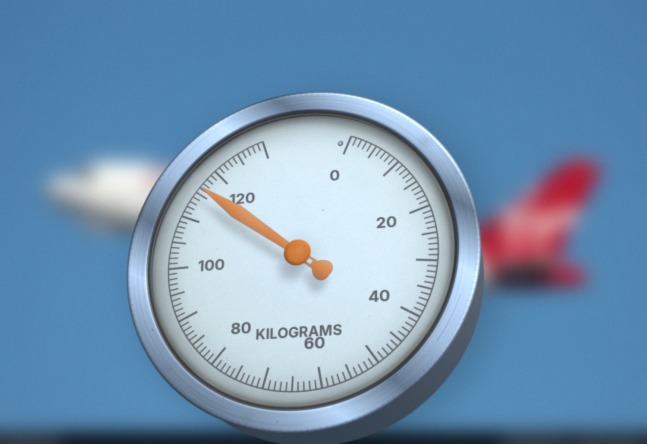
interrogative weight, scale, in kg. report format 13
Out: 116
